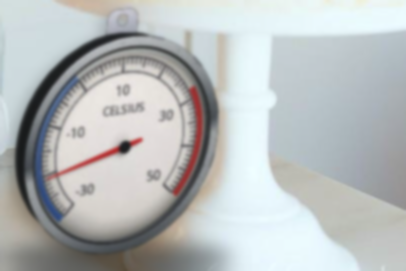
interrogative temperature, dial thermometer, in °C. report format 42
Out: -20
